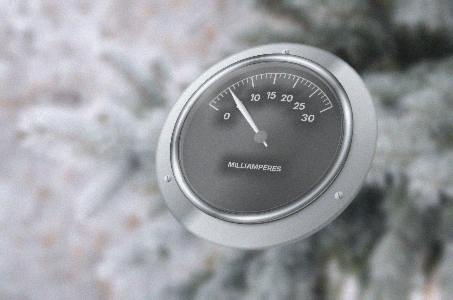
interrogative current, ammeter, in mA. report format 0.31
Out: 5
